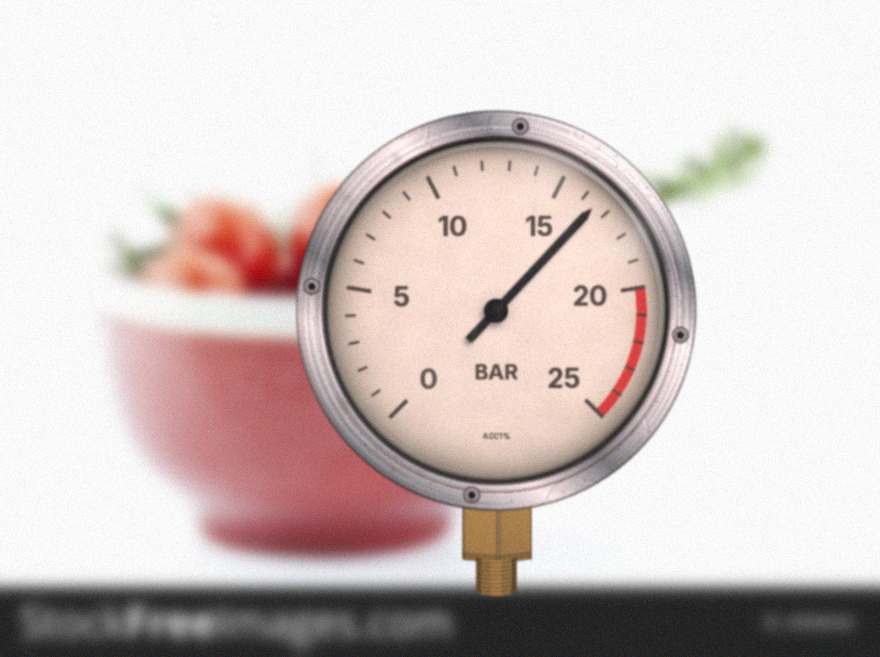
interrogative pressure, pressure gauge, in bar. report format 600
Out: 16.5
